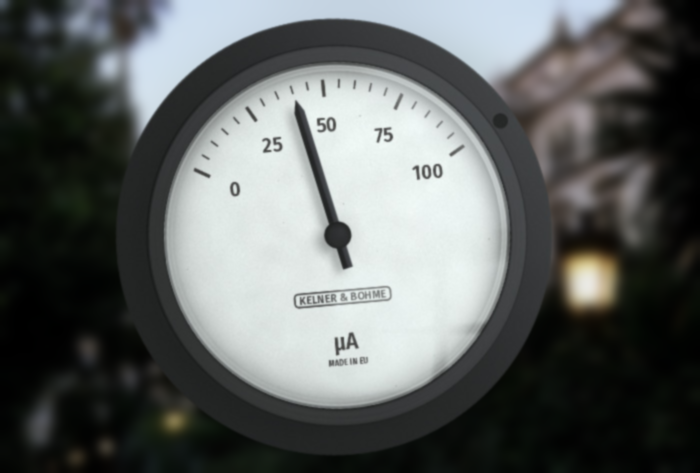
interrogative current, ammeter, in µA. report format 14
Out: 40
